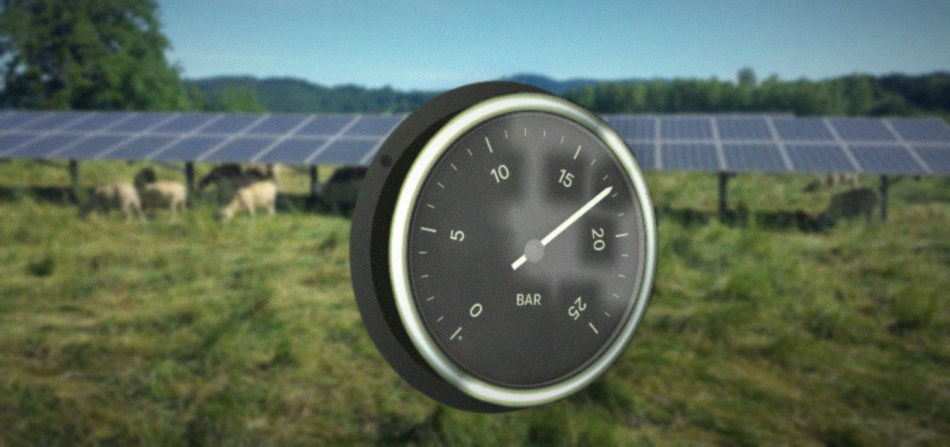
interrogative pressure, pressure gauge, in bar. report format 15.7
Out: 17.5
